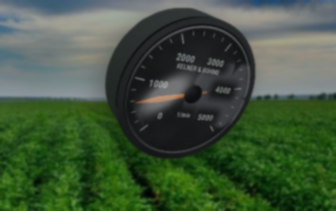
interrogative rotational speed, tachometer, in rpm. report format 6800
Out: 600
